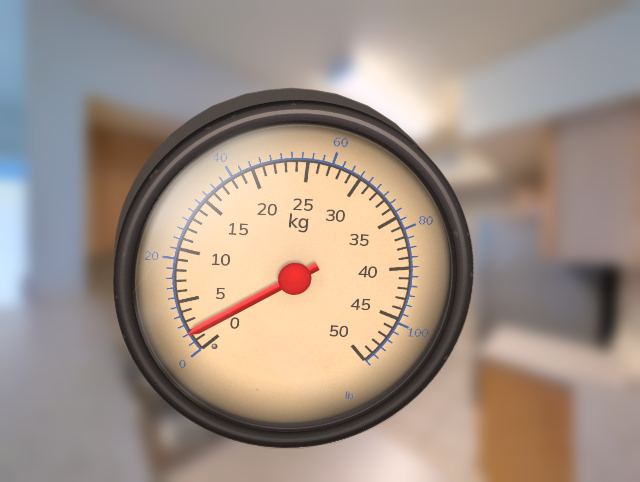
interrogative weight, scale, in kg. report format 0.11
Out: 2
